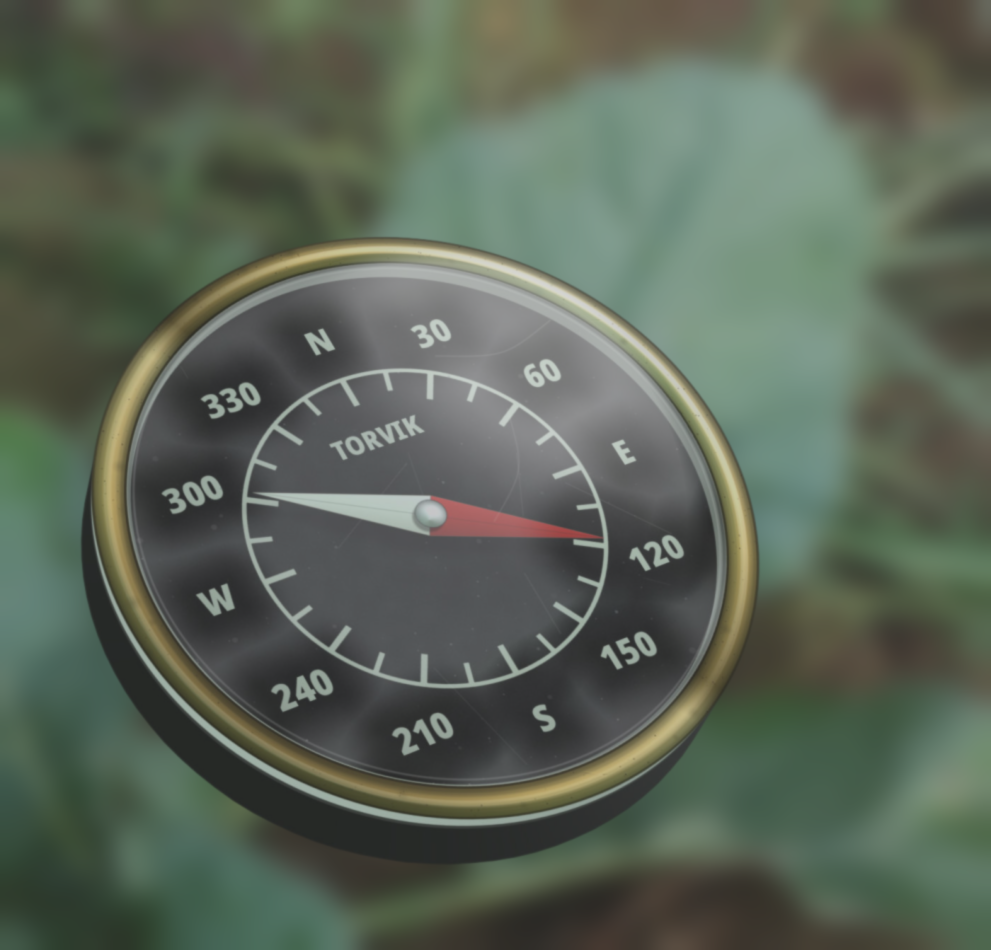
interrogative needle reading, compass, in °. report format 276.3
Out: 120
